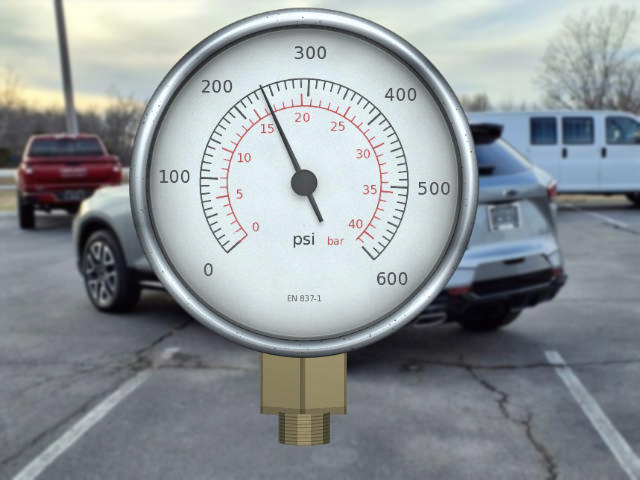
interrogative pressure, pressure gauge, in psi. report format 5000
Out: 240
